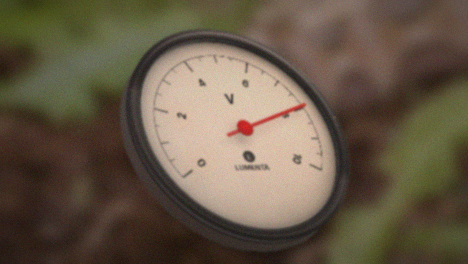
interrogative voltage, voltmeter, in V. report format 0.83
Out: 8
